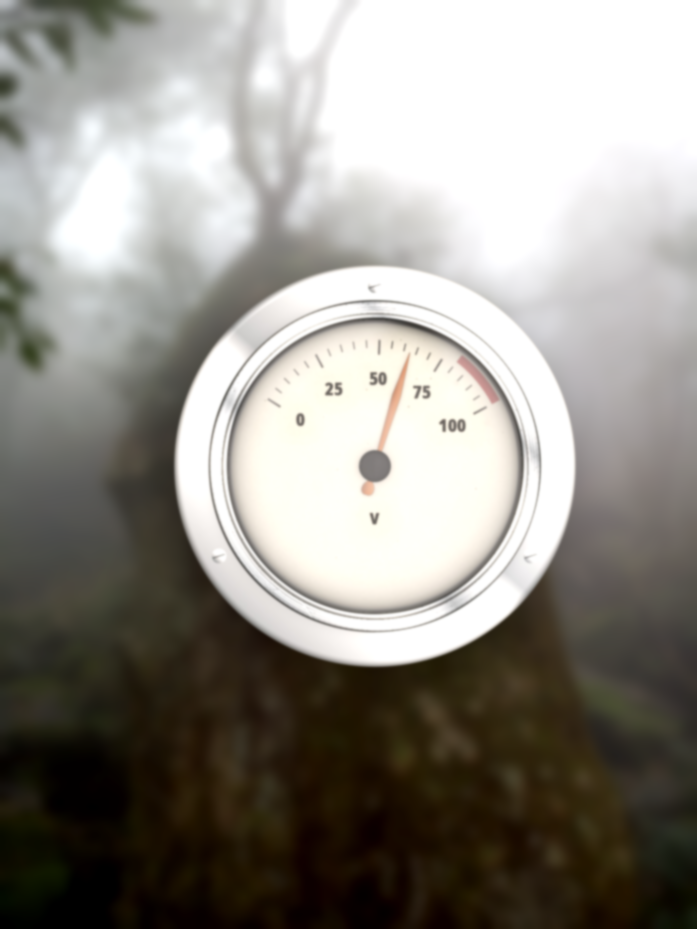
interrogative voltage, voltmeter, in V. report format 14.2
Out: 62.5
